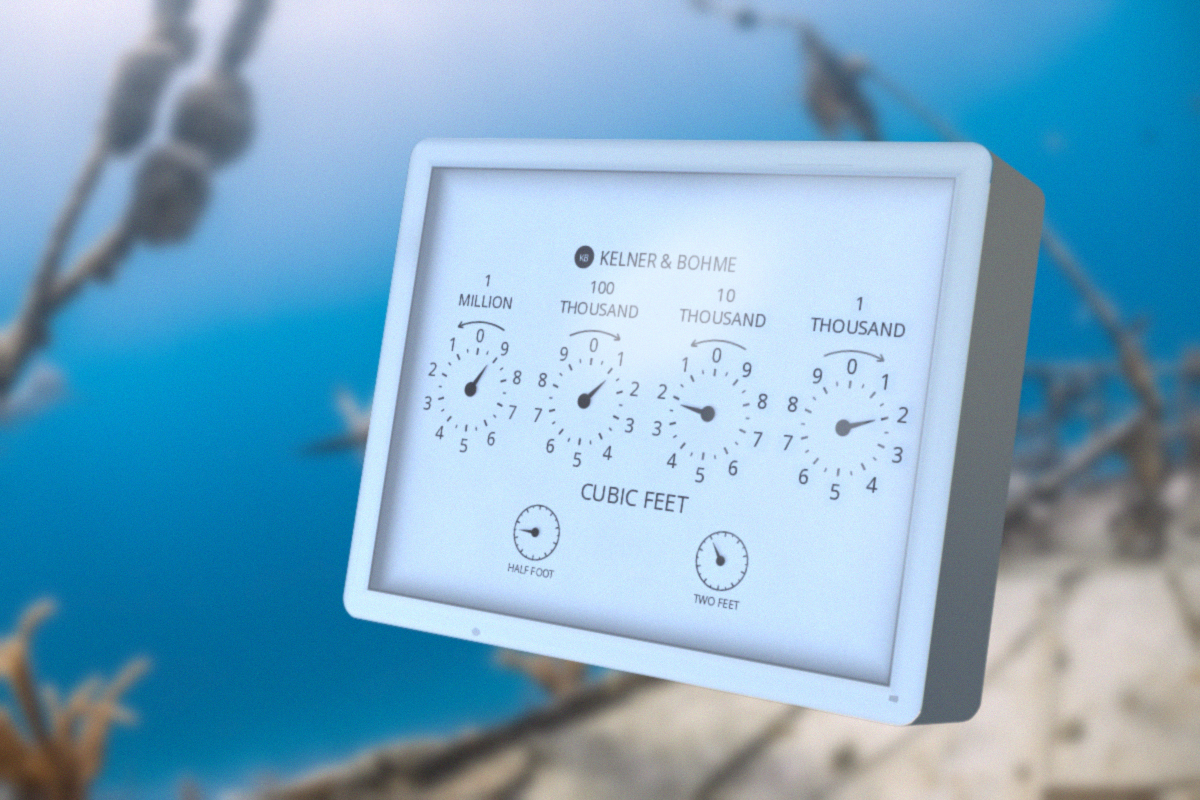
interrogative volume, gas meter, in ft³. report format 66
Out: 912200
